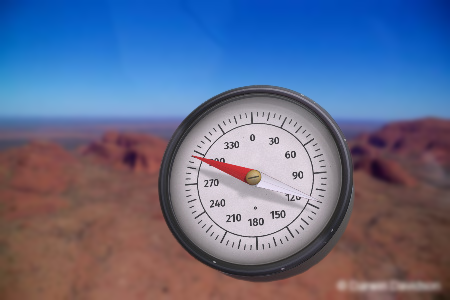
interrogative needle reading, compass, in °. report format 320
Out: 295
